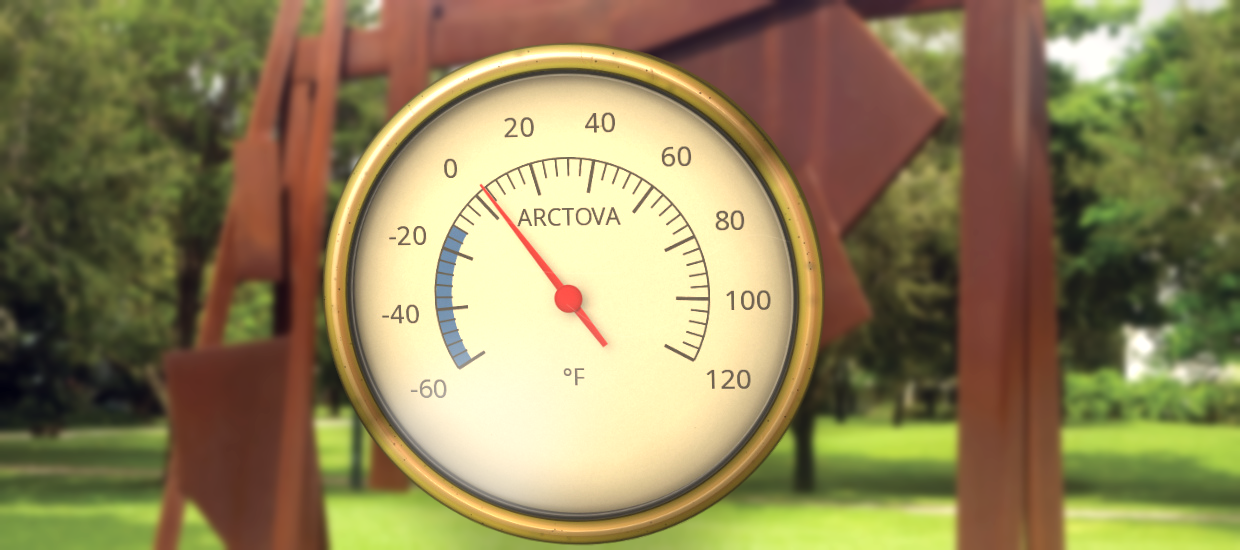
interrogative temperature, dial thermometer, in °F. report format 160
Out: 4
